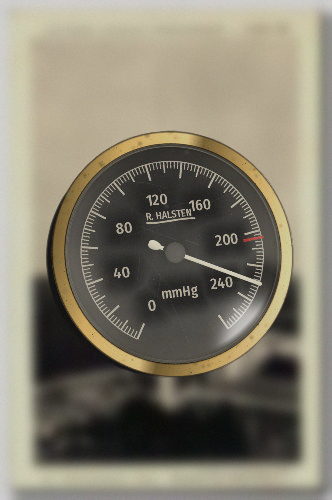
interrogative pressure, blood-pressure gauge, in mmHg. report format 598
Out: 230
